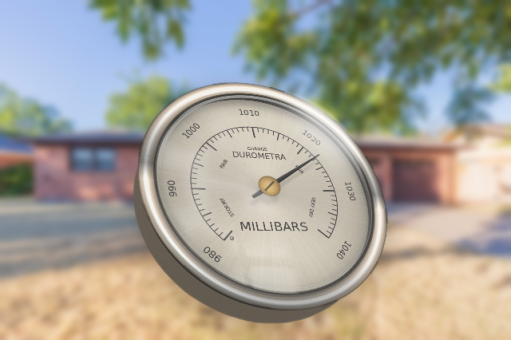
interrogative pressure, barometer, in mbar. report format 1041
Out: 1023
